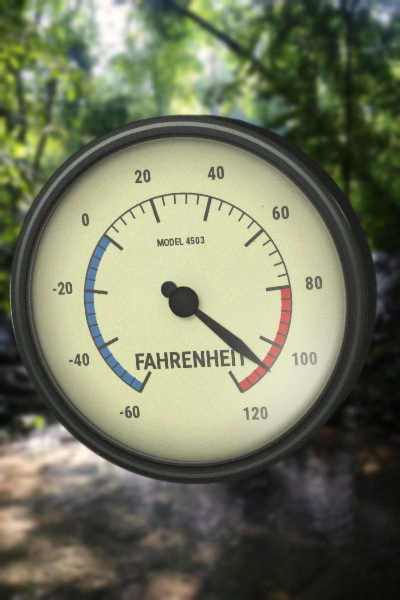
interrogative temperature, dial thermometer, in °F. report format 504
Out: 108
